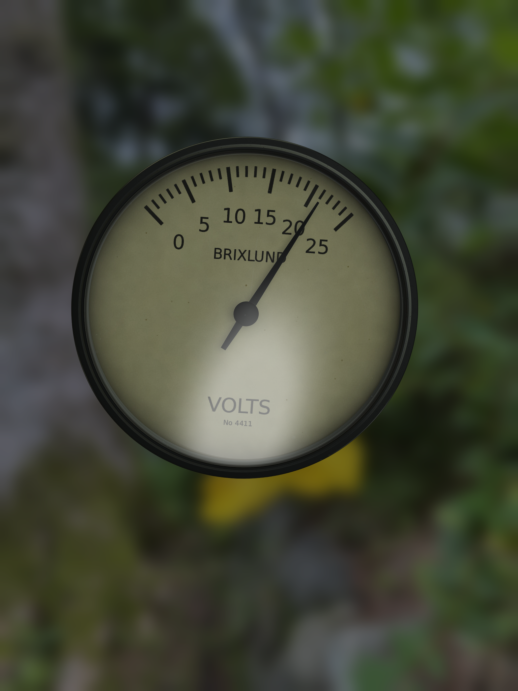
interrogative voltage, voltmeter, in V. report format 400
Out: 21
